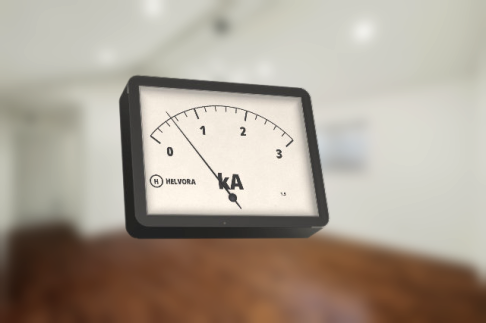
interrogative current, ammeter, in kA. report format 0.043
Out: 0.5
